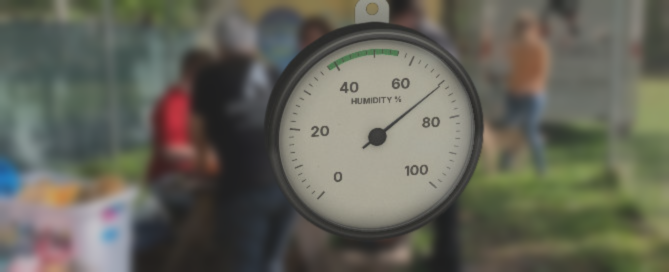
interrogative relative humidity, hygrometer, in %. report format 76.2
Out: 70
